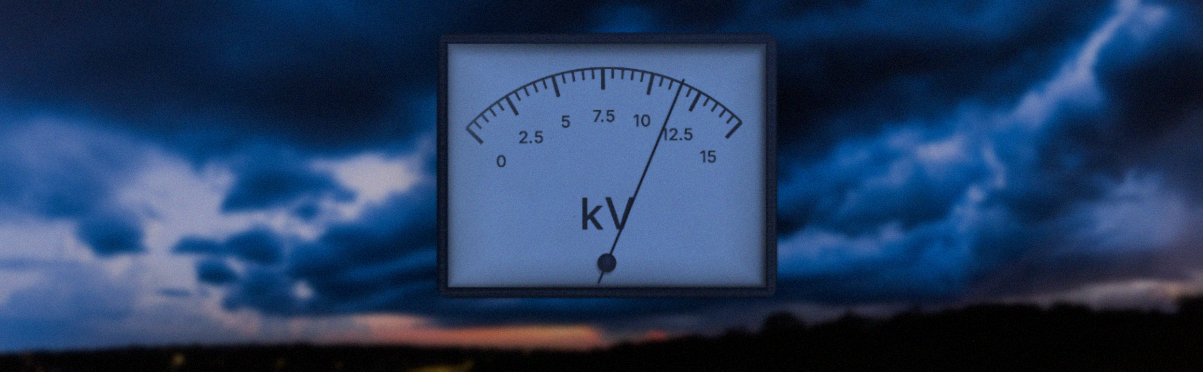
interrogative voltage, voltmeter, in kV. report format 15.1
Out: 11.5
